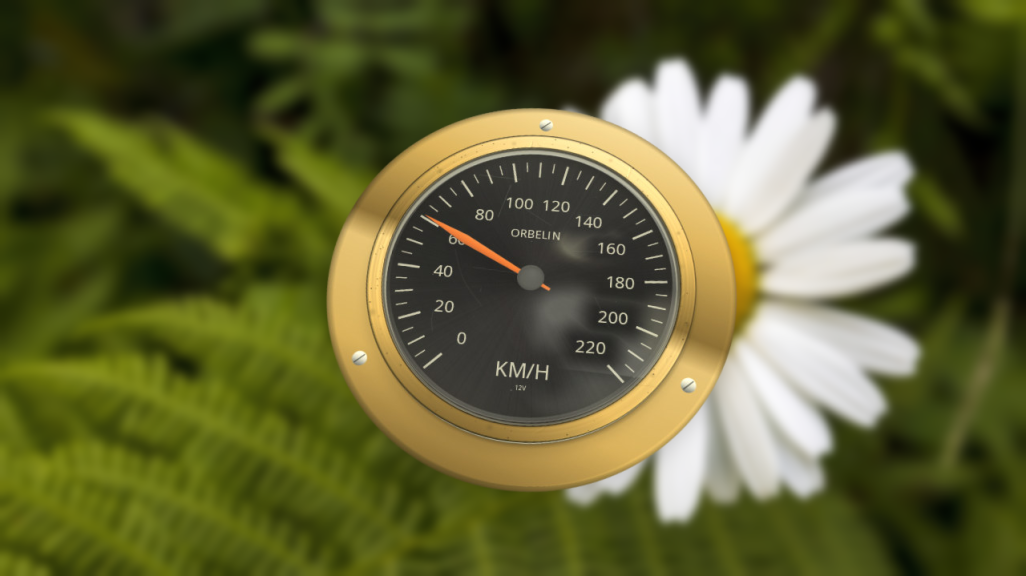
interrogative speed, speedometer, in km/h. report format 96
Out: 60
